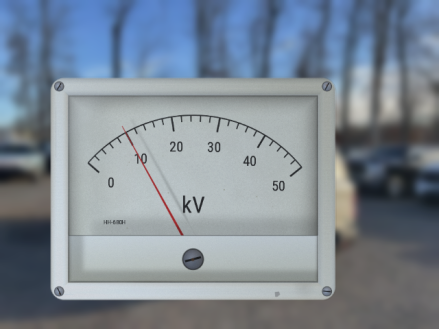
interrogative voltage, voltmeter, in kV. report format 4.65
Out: 10
